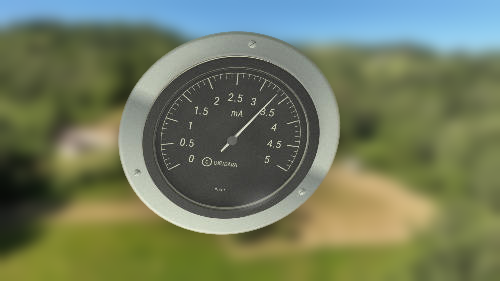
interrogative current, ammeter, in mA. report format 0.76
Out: 3.3
